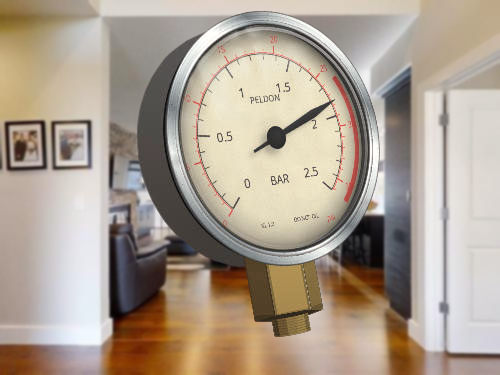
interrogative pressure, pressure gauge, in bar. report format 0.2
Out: 1.9
